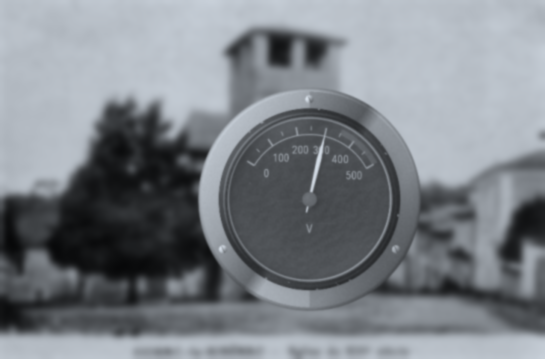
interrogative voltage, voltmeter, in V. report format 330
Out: 300
